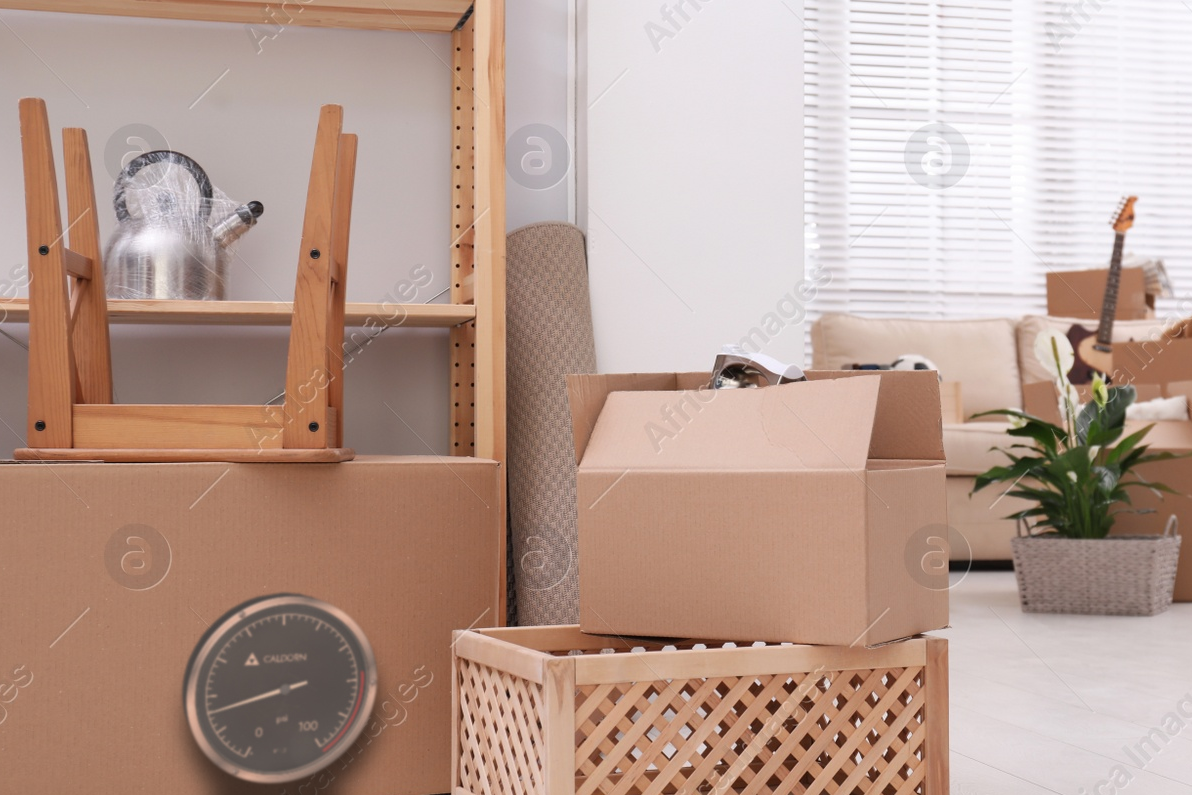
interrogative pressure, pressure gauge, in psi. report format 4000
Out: 16
